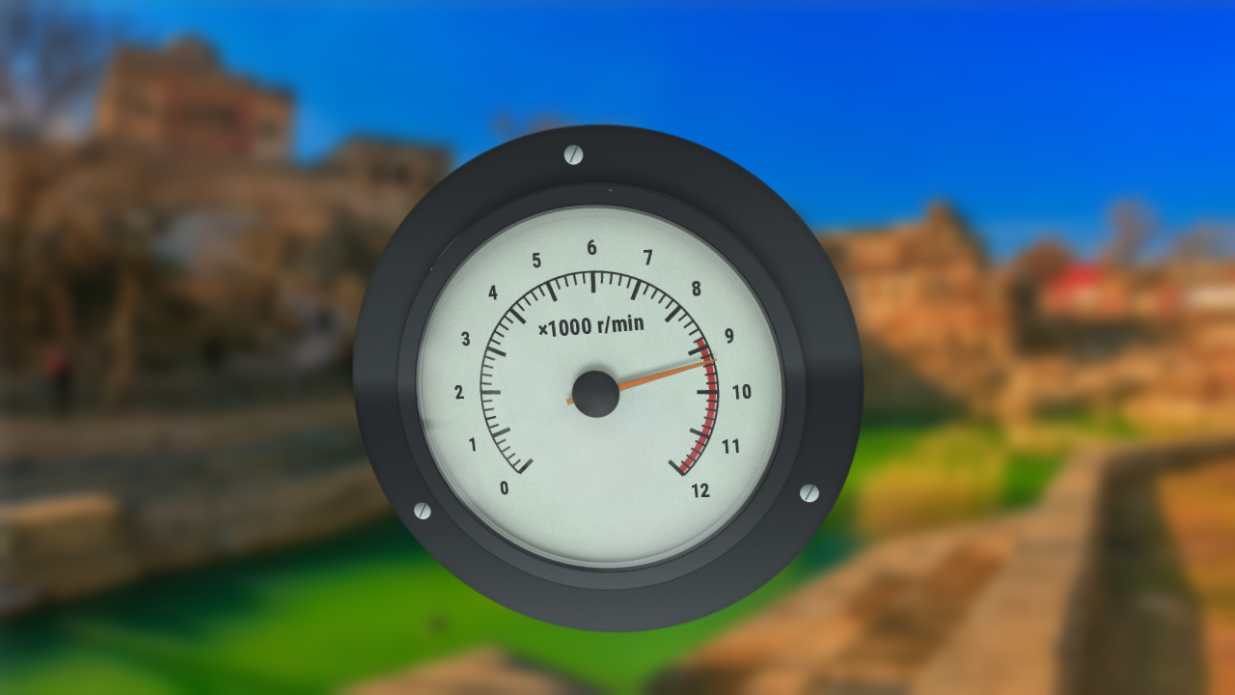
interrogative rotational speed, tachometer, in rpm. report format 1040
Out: 9300
